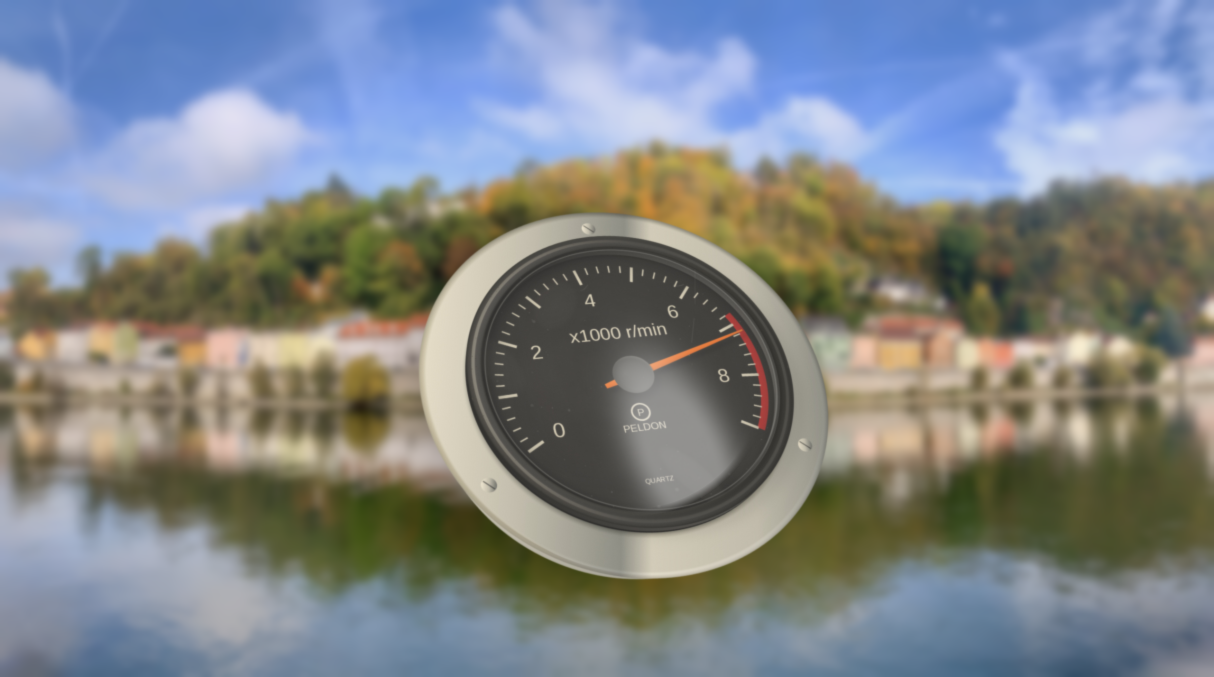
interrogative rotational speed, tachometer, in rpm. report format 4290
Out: 7200
